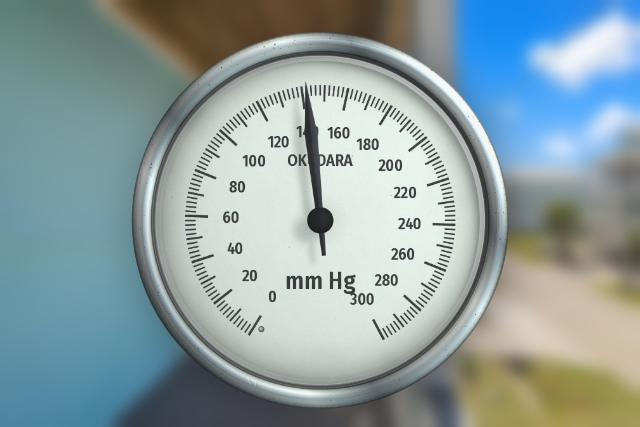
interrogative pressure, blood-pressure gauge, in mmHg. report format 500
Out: 142
